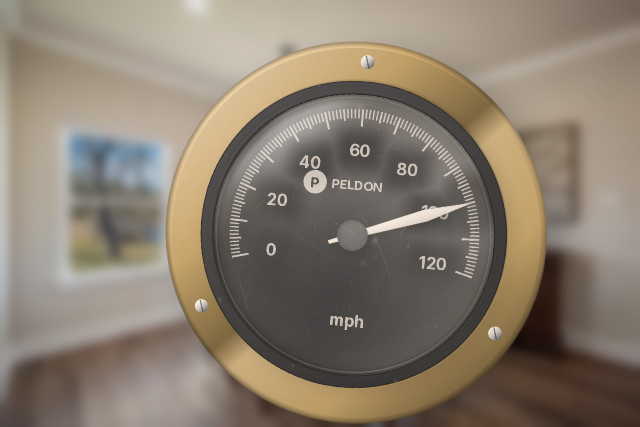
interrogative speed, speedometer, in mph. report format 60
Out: 100
